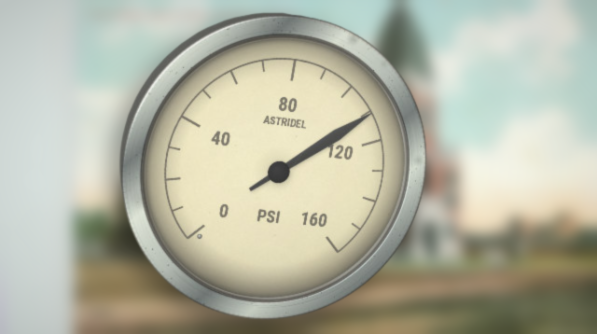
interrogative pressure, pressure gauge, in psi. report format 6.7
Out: 110
